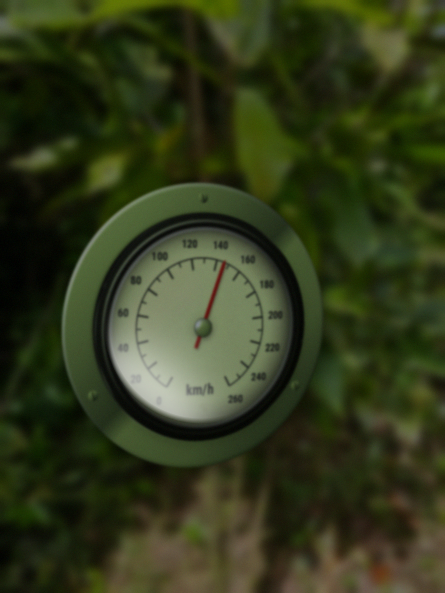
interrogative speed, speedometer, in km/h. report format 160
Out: 145
